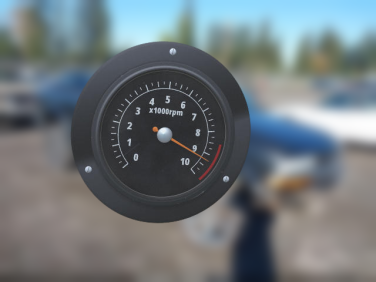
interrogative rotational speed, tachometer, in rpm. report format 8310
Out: 9250
